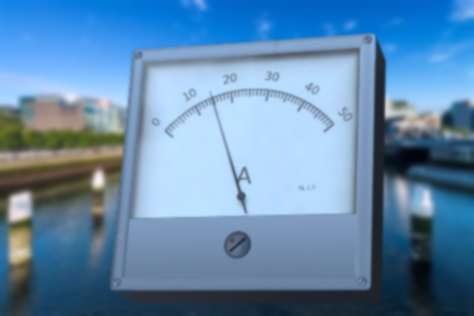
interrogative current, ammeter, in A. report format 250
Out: 15
